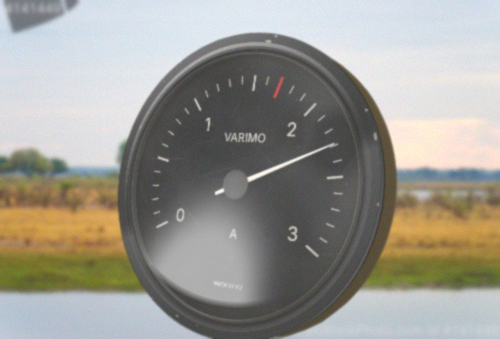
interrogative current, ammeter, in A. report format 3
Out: 2.3
